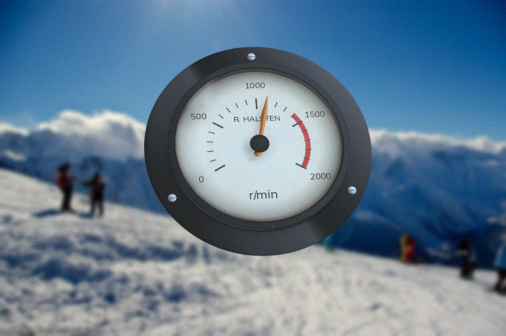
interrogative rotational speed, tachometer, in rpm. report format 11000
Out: 1100
